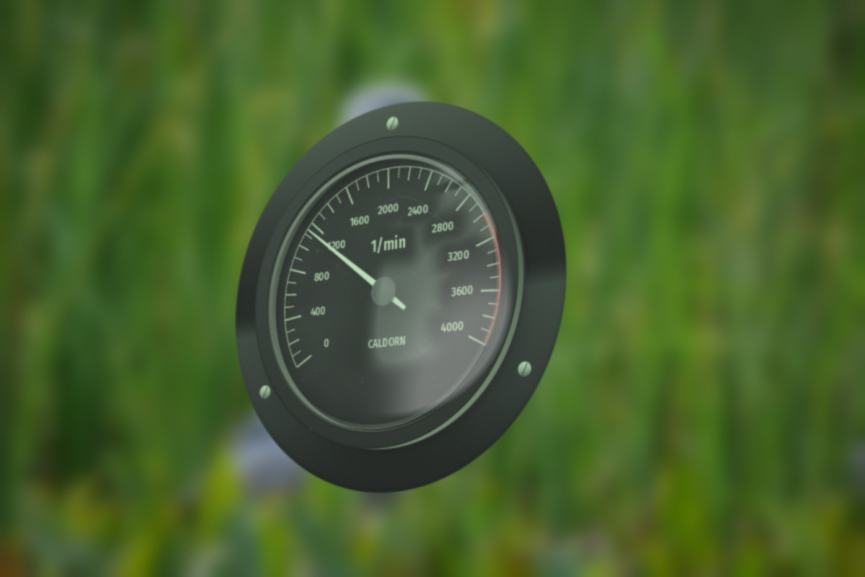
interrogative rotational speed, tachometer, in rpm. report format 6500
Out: 1150
